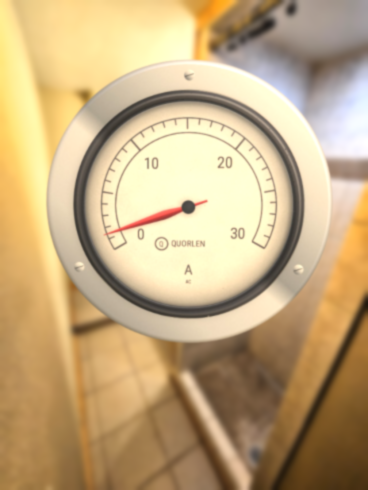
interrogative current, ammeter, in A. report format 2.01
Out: 1.5
